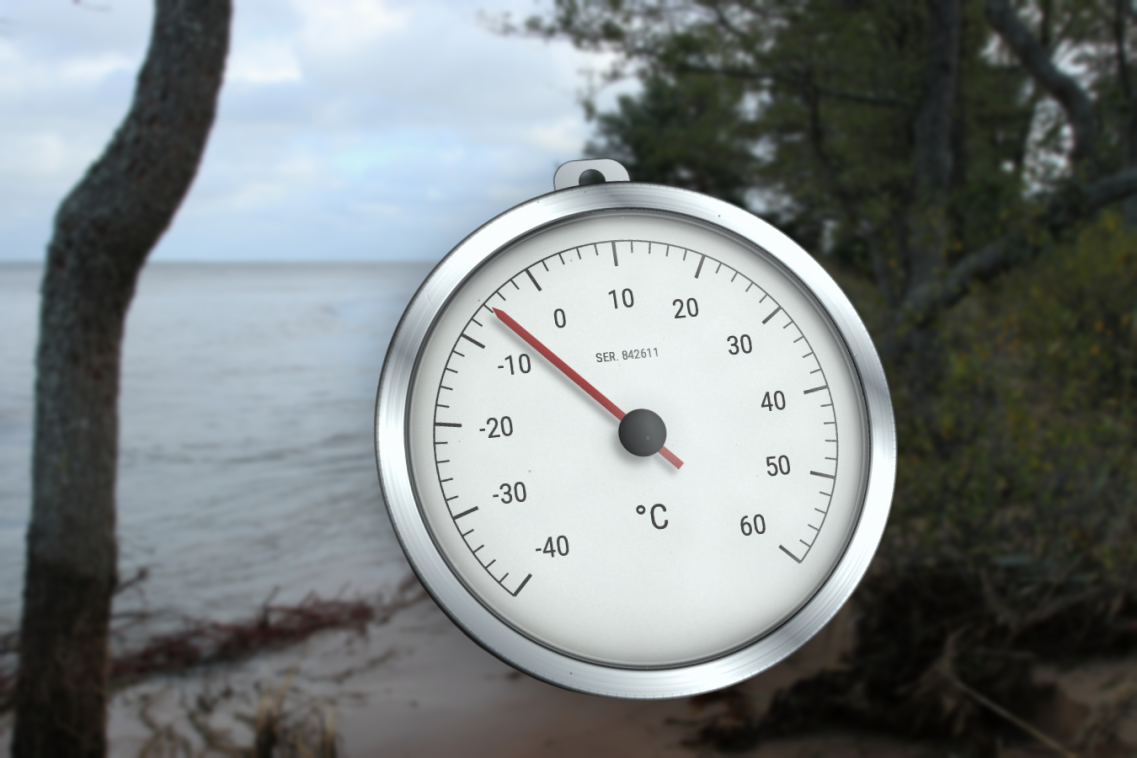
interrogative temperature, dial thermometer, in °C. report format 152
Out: -6
